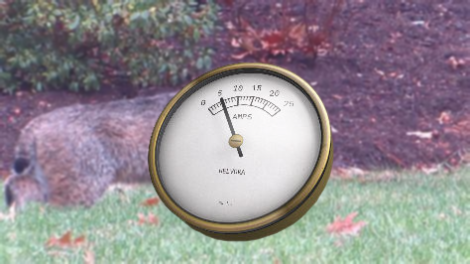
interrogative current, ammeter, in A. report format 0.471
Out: 5
